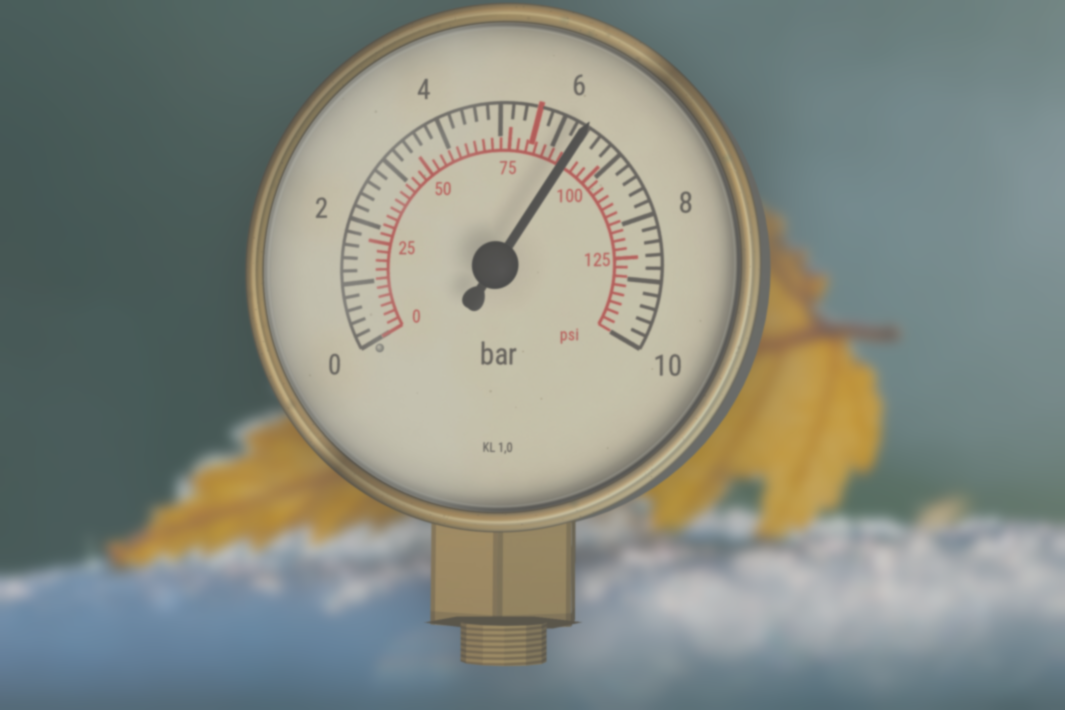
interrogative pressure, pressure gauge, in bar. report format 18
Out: 6.4
